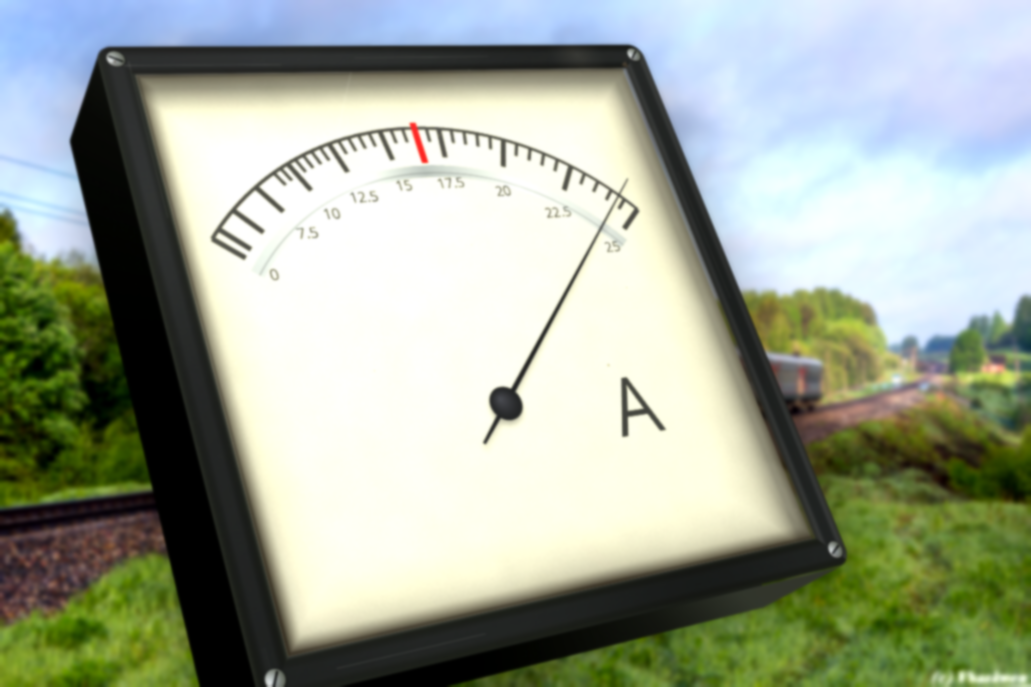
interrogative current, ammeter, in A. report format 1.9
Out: 24.25
